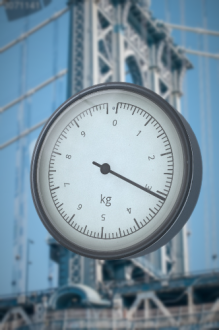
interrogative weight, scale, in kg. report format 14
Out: 3.1
